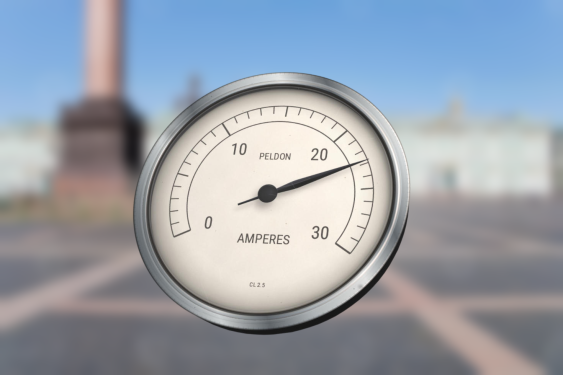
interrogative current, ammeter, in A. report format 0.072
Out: 23
